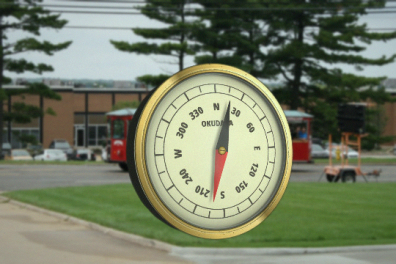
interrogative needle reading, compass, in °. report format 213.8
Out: 195
